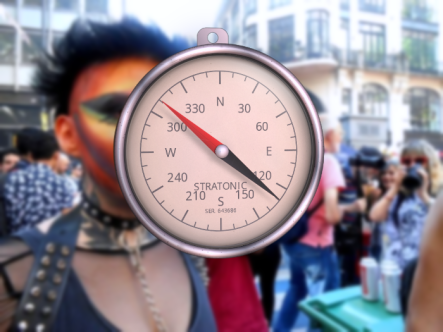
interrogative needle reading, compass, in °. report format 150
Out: 310
